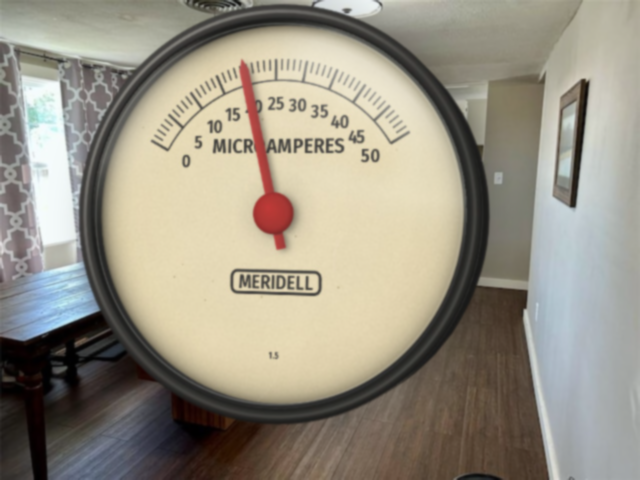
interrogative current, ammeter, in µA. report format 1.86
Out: 20
